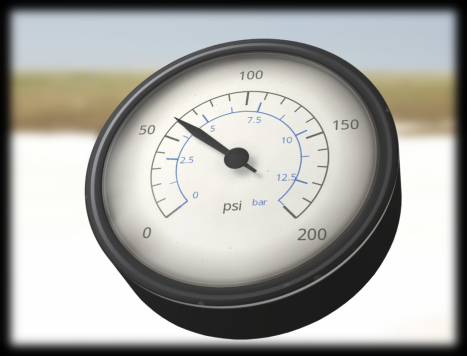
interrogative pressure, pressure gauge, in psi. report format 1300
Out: 60
